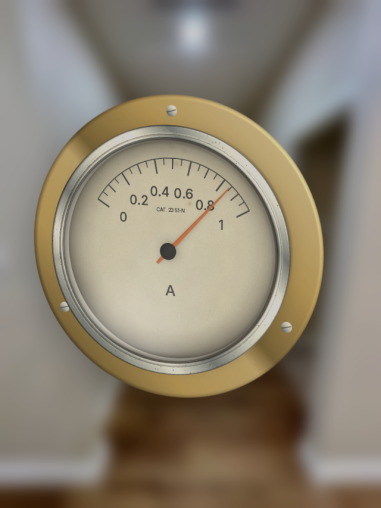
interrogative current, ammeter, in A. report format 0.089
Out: 0.85
